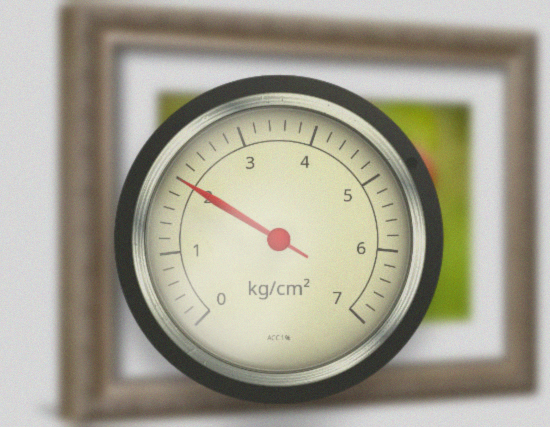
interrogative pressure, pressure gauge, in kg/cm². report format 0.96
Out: 2
